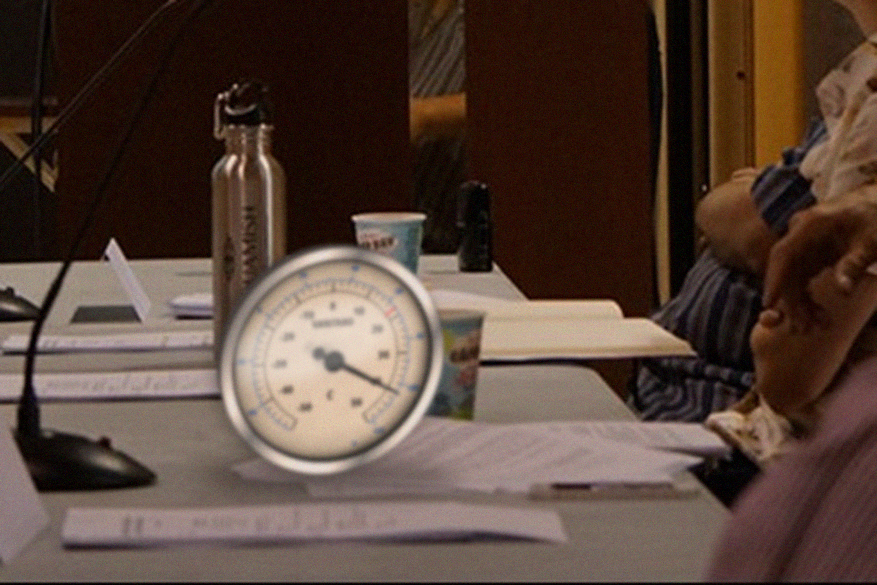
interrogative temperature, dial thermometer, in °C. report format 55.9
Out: 40
